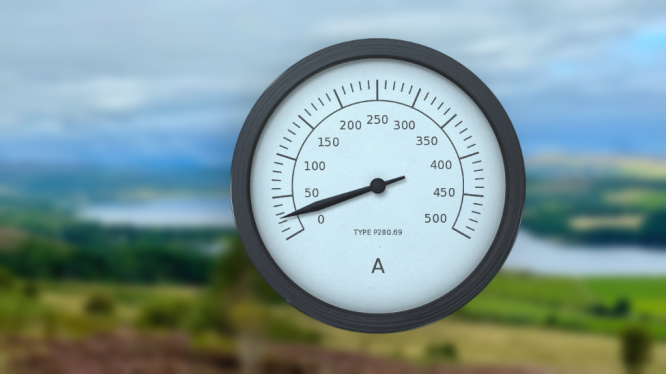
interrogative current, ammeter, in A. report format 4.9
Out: 25
